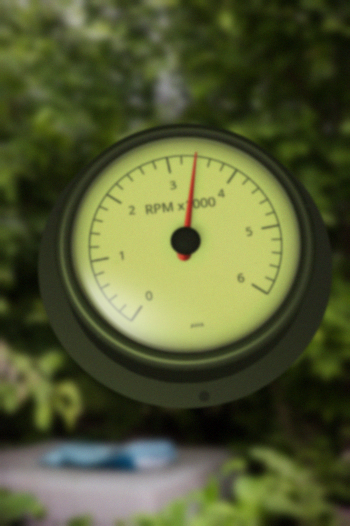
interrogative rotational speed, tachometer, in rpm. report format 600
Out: 3400
